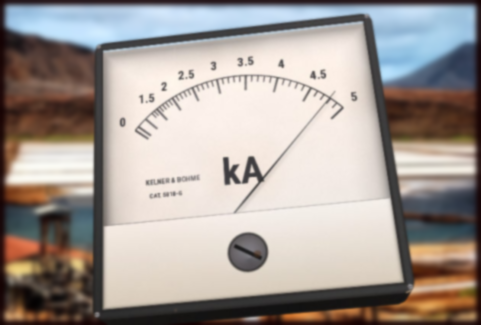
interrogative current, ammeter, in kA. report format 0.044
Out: 4.8
